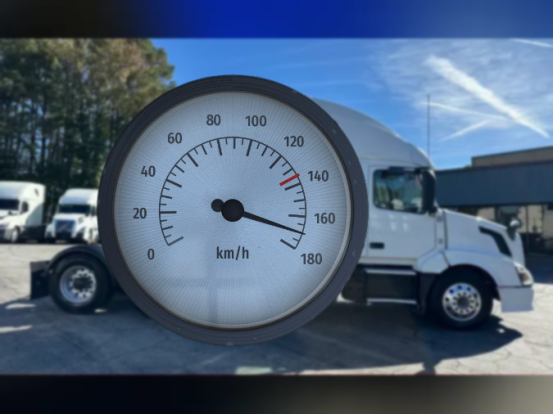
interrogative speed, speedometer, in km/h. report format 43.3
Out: 170
